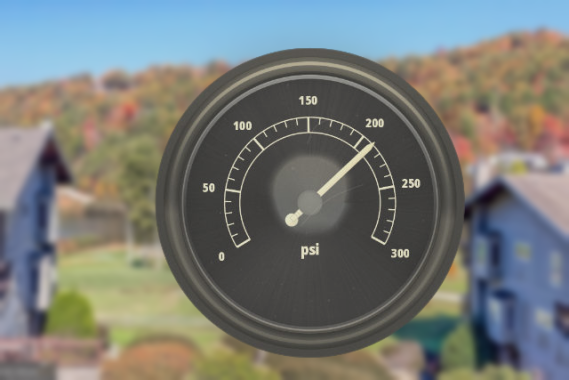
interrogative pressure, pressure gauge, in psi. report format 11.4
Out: 210
